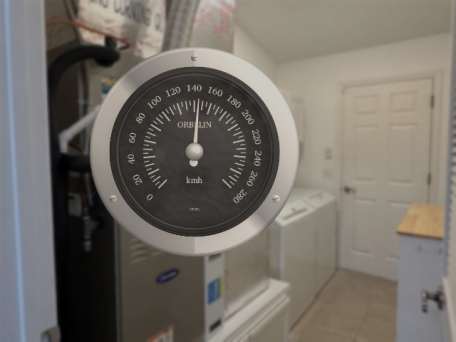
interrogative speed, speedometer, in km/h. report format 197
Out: 145
